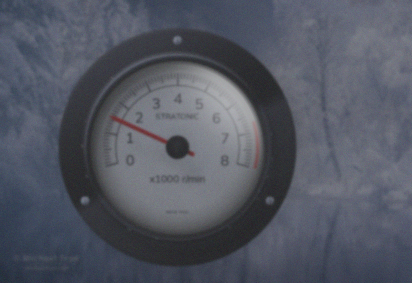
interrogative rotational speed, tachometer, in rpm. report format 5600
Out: 1500
